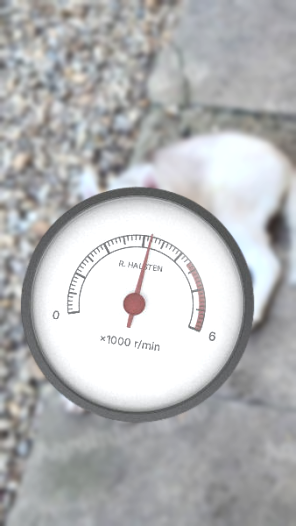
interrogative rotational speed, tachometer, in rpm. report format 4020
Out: 3200
